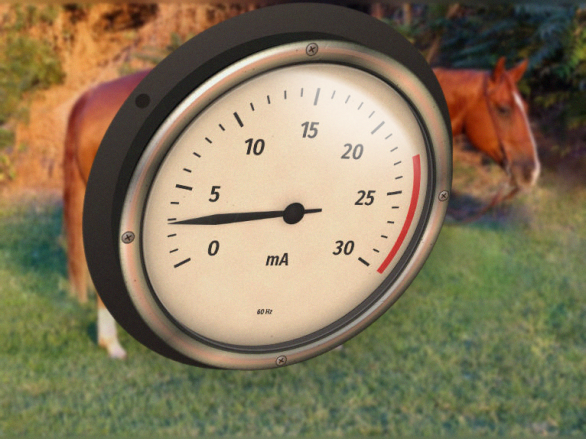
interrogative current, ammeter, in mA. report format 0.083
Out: 3
